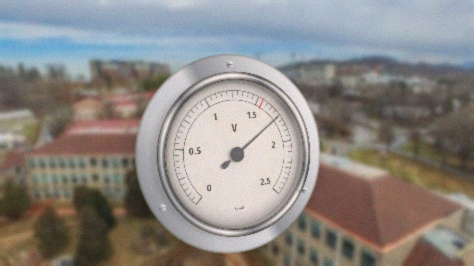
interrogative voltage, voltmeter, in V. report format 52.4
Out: 1.75
